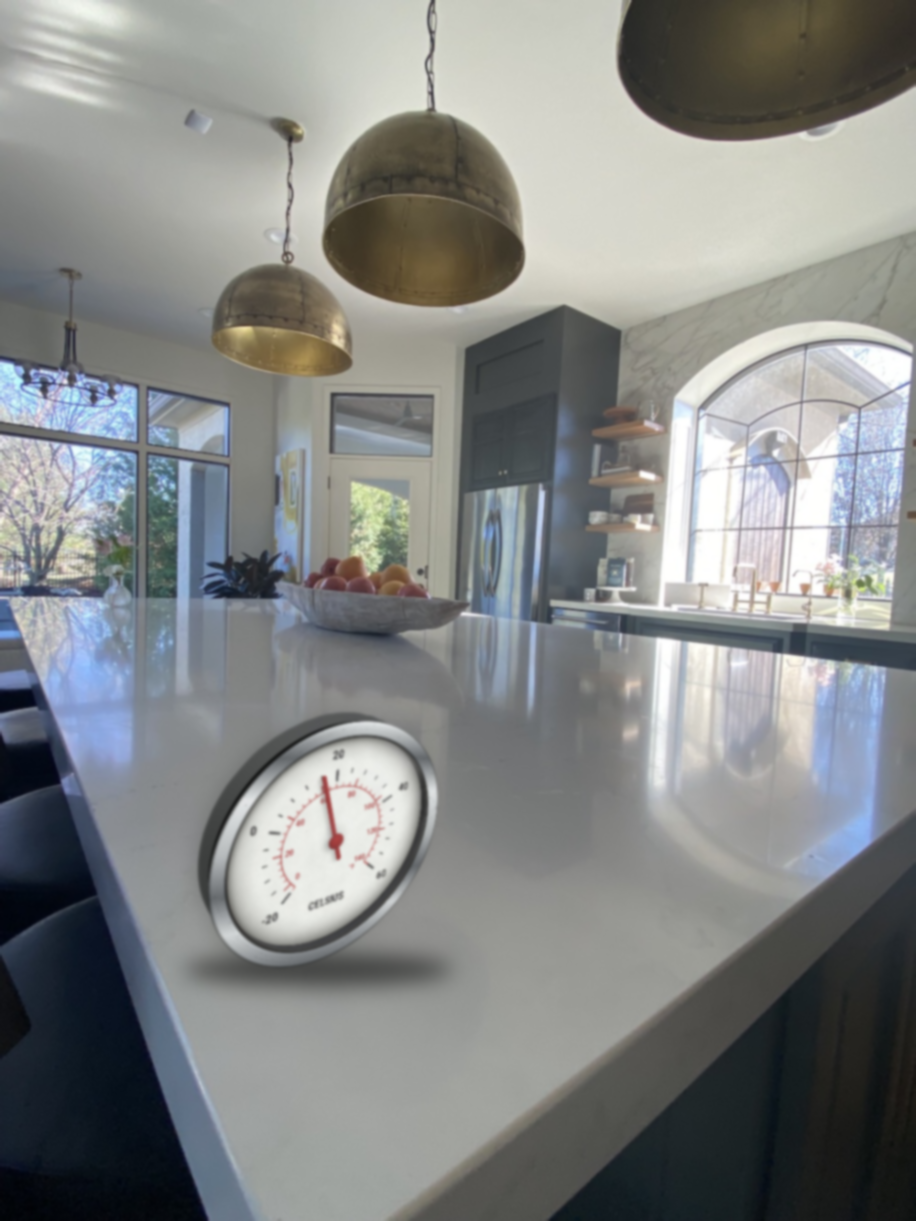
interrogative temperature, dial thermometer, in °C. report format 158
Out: 16
